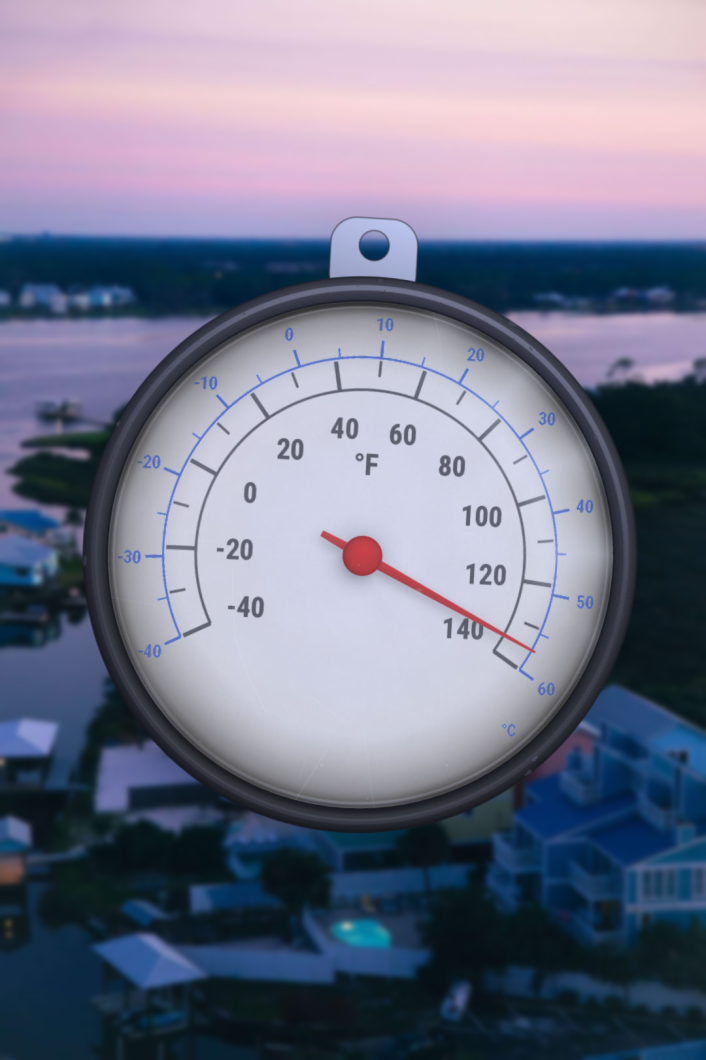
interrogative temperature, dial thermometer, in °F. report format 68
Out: 135
